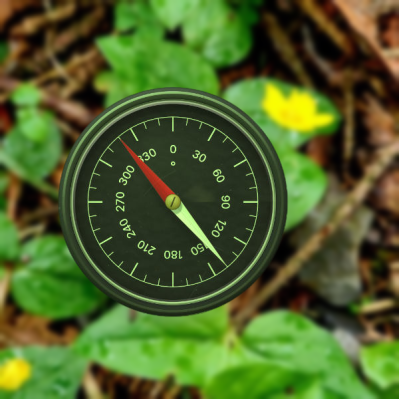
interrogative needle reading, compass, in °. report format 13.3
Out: 320
